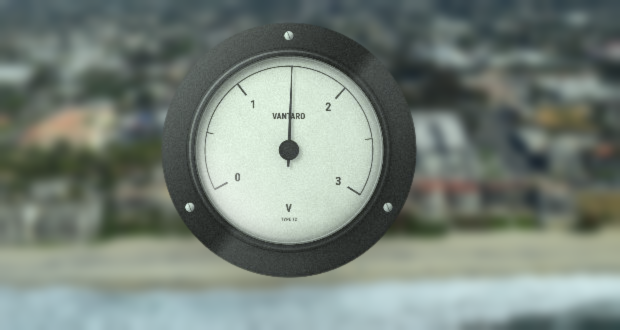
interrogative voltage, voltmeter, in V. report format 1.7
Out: 1.5
